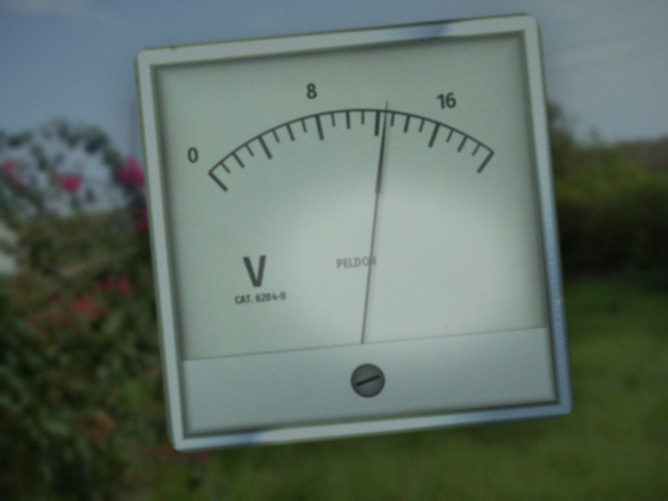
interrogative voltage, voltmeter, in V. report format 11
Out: 12.5
